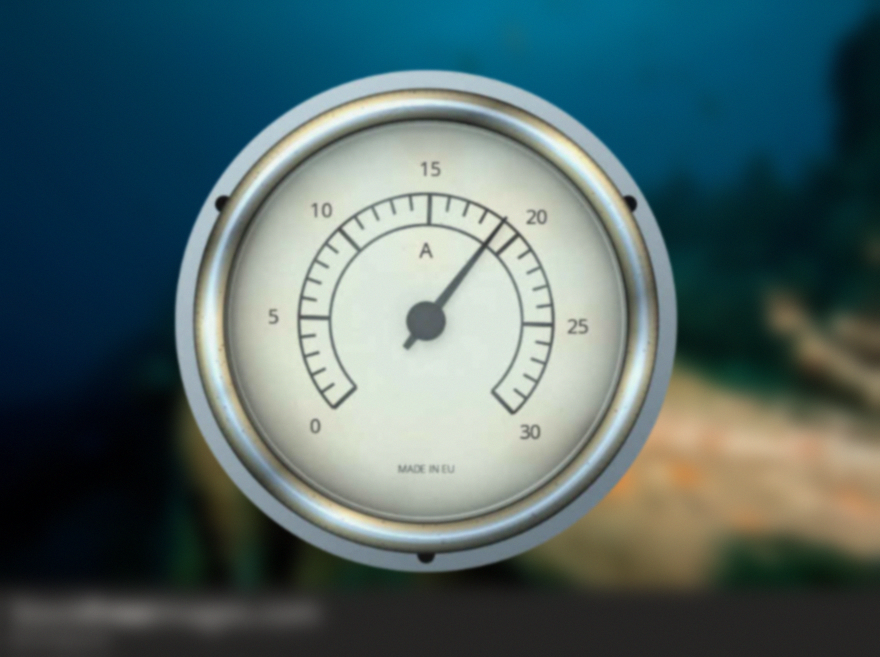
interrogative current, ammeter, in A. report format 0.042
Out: 19
